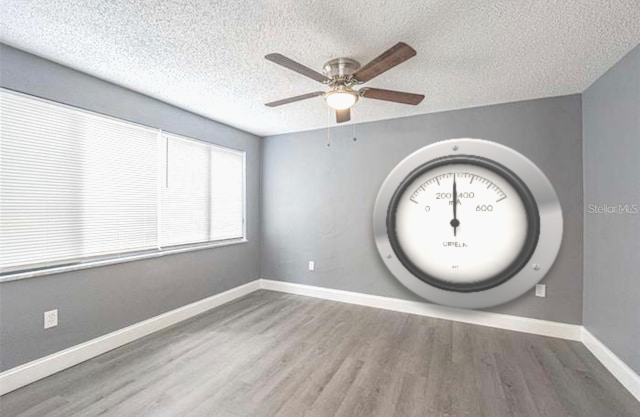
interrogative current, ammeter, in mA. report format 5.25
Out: 300
